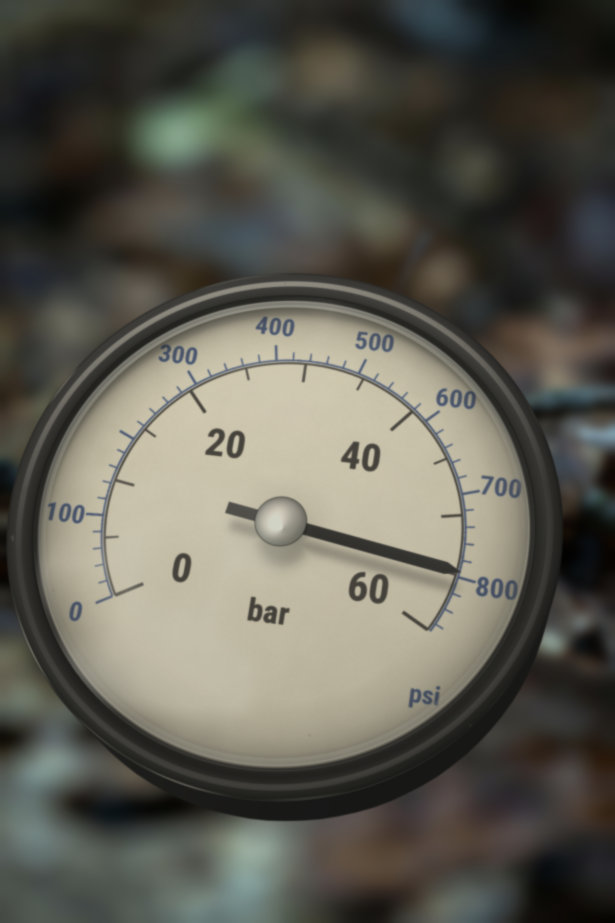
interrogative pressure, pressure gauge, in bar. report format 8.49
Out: 55
